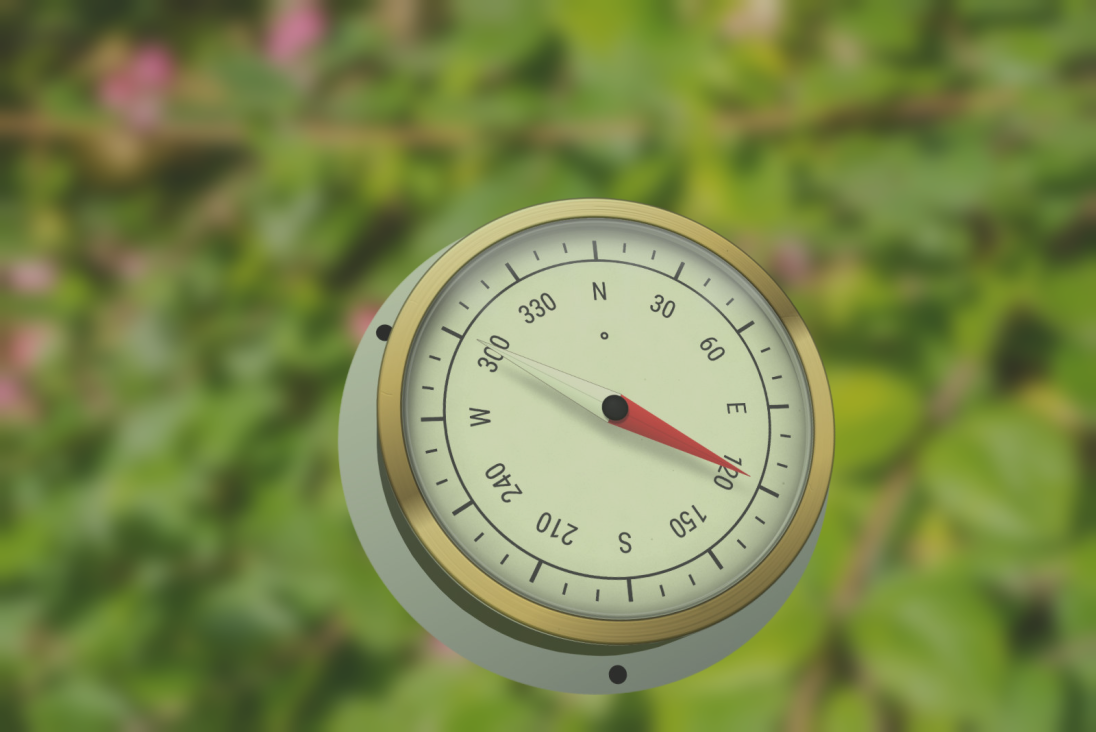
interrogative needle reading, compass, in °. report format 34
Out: 120
